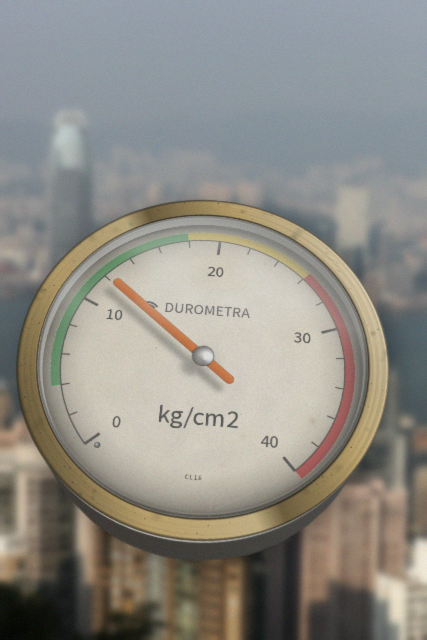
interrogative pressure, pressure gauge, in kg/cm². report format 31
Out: 12
